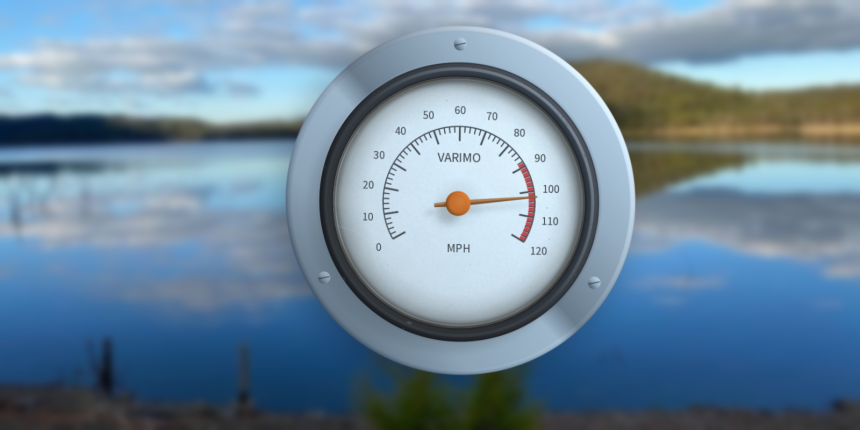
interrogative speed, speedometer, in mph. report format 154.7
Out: 102
